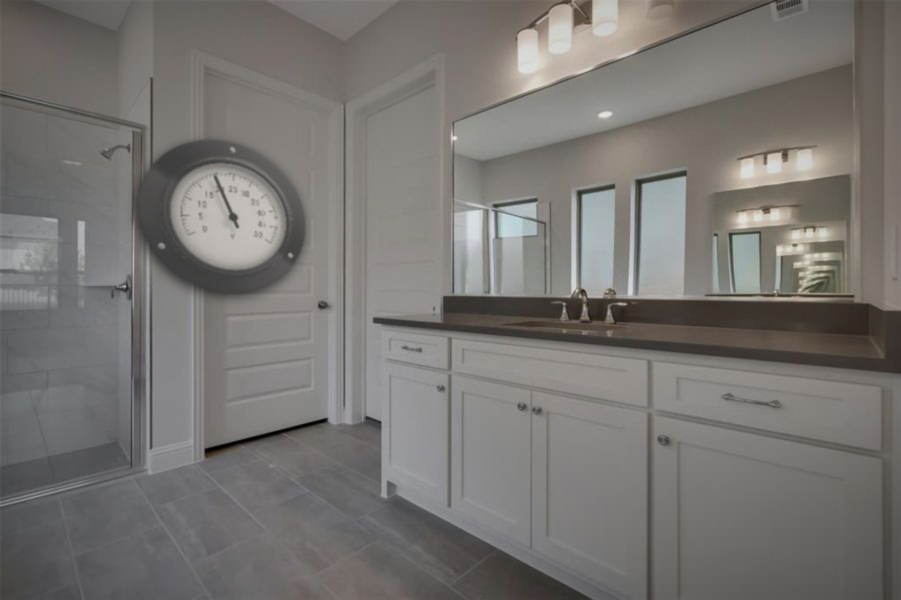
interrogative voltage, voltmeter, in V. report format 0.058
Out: 20
